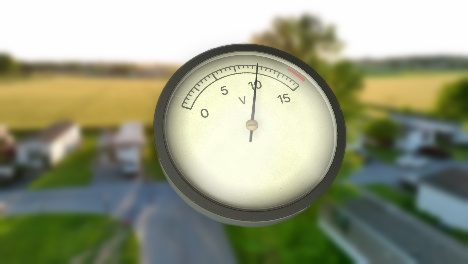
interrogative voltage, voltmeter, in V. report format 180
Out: 10
